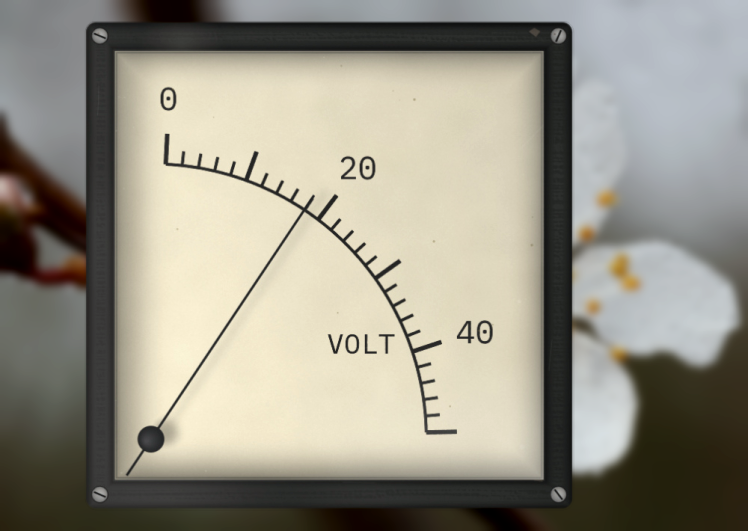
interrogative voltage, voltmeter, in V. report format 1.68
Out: 18
